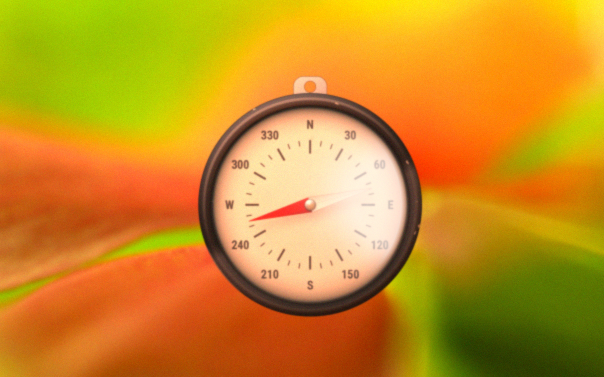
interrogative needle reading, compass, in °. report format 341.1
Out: 255
